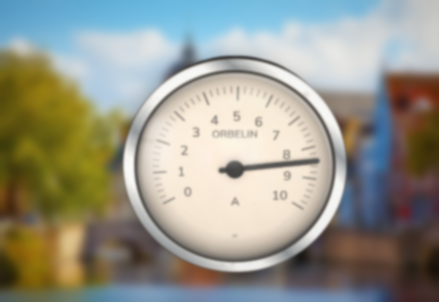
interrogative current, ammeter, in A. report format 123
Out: 8.4
